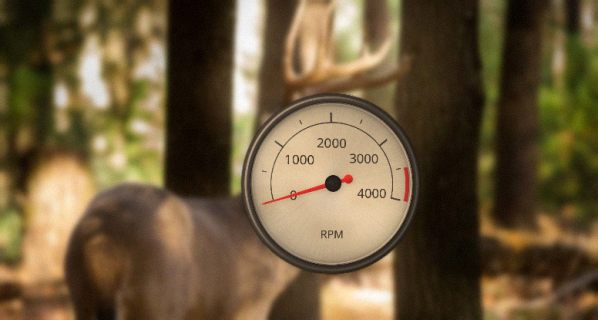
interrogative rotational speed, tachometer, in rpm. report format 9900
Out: 0
